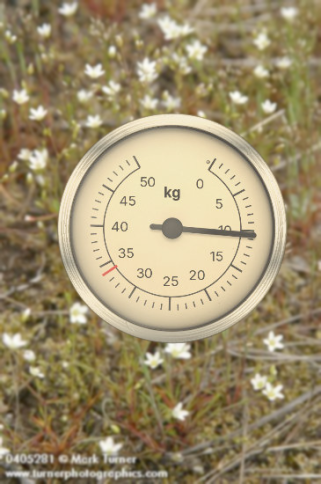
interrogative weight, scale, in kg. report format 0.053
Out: 10.5
